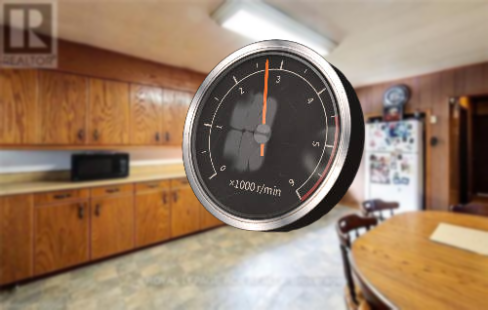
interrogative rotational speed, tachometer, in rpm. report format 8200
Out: 2750
